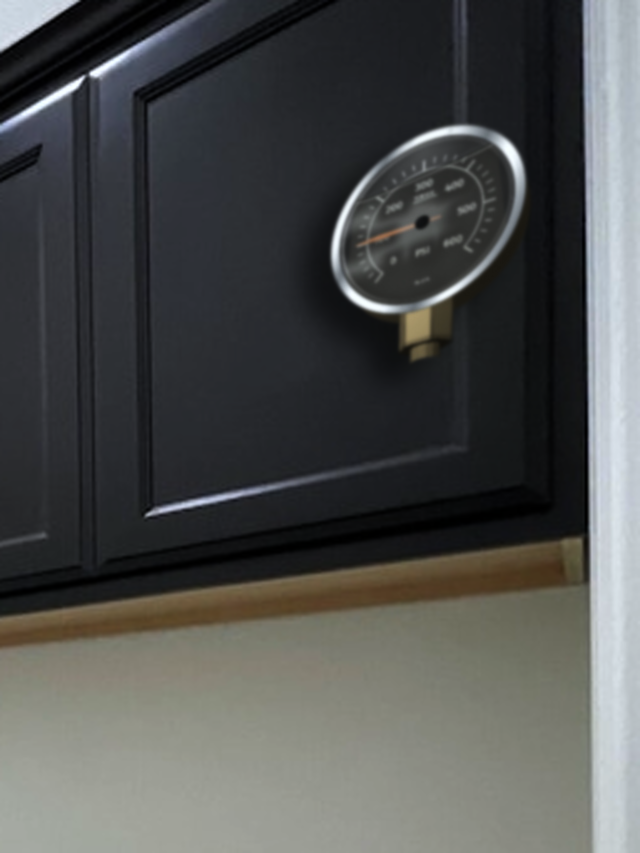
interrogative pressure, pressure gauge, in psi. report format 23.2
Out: 100
